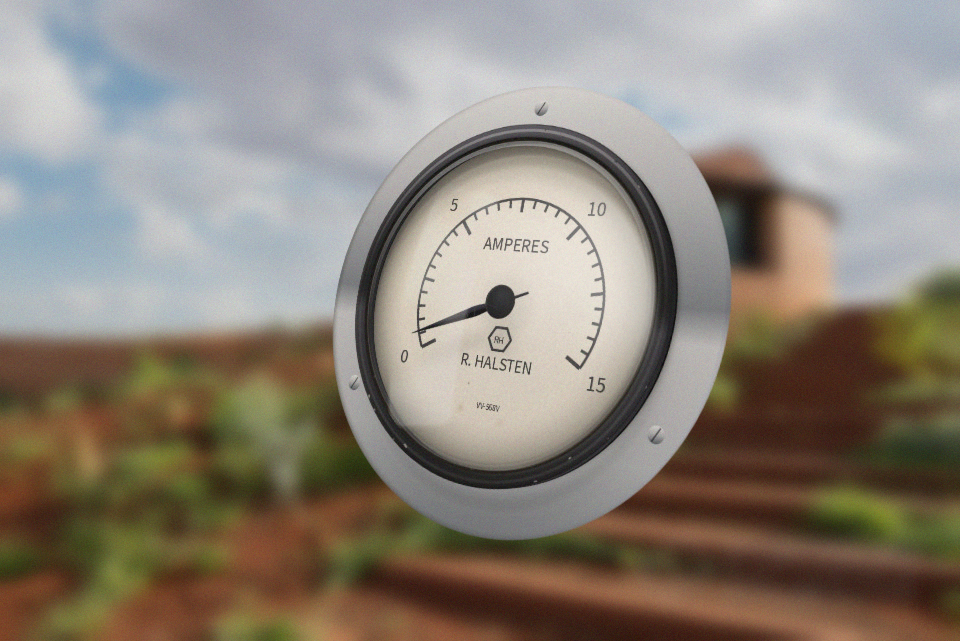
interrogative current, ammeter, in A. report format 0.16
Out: 0.5
